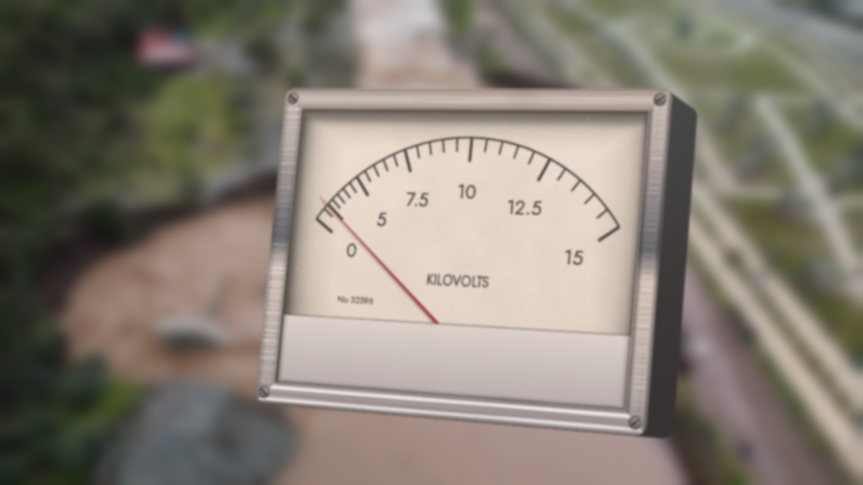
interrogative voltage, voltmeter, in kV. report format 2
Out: 2.5
